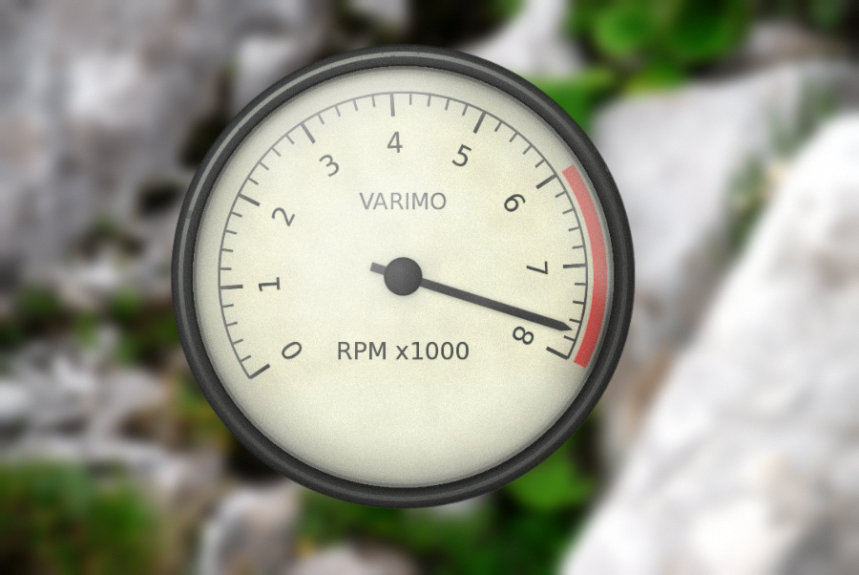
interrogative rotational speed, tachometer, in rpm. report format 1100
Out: 7700
